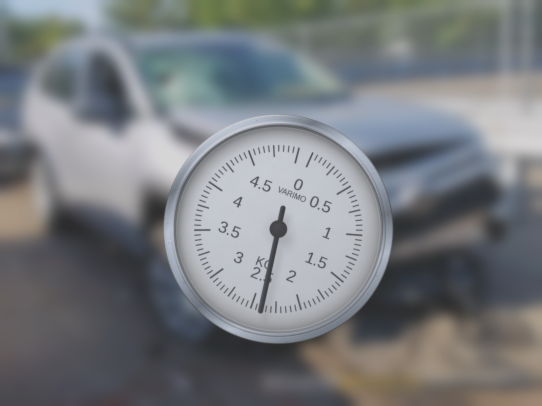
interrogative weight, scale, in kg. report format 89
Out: 2.4
